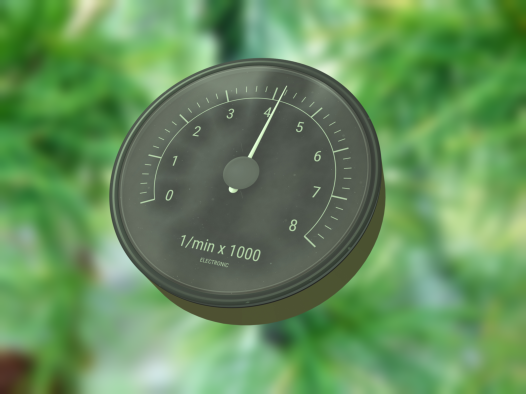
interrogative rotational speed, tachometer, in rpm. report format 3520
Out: 4200
